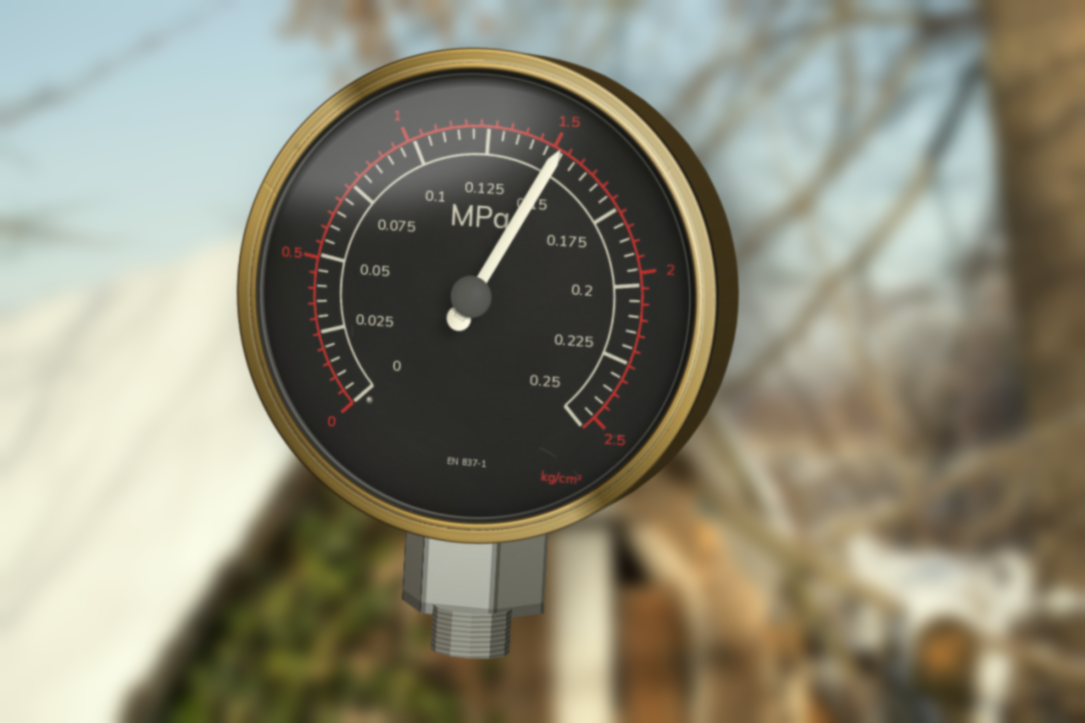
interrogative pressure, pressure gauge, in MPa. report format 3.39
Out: 0.15
